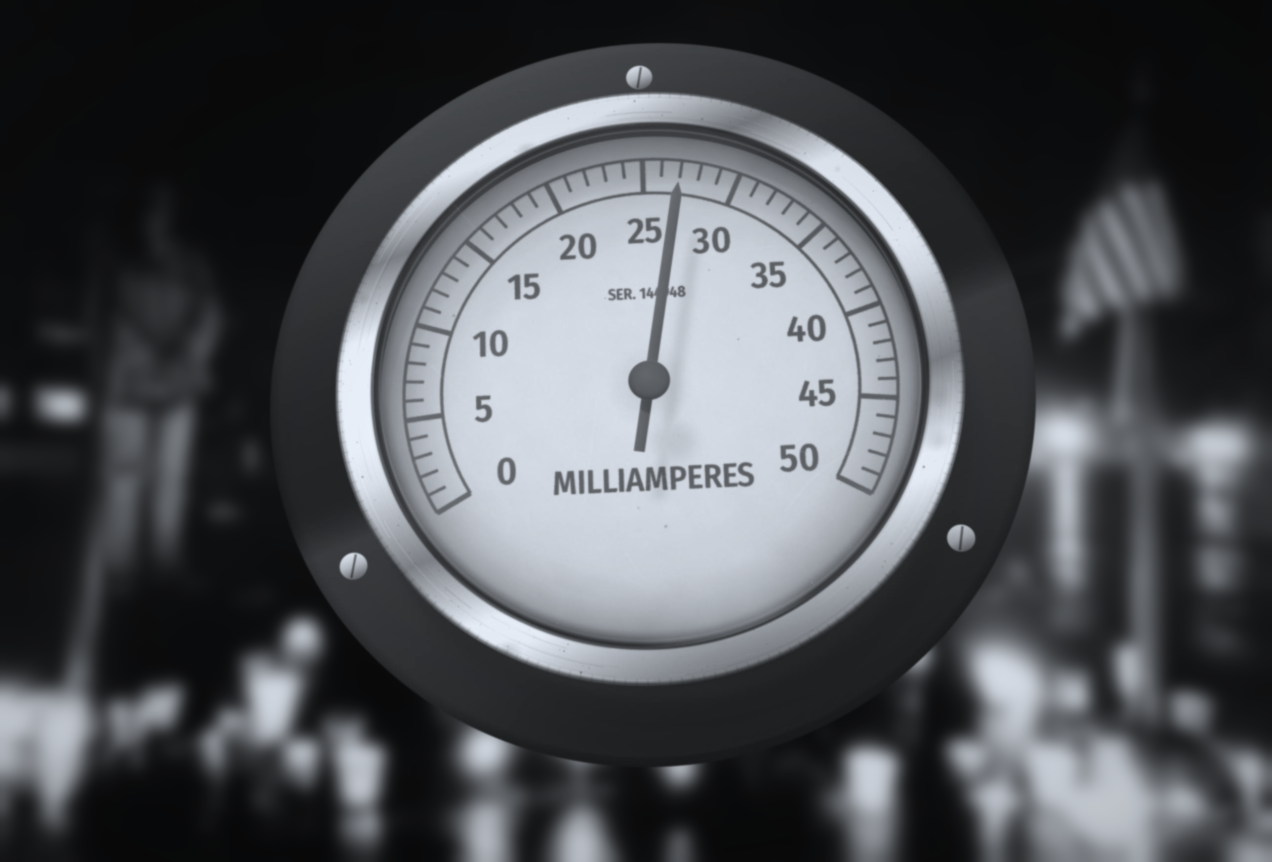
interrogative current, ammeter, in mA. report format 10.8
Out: 27
